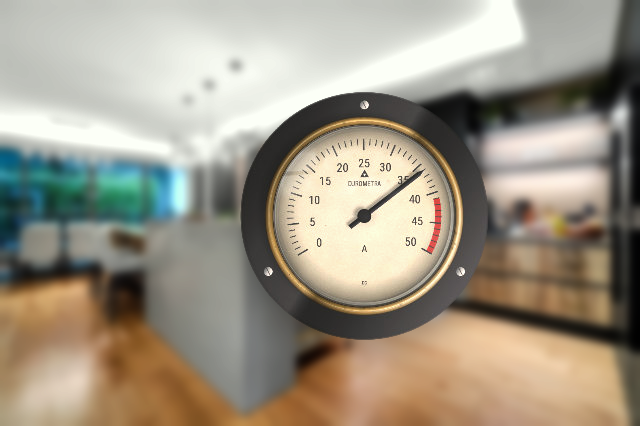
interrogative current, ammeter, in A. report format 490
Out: 36
